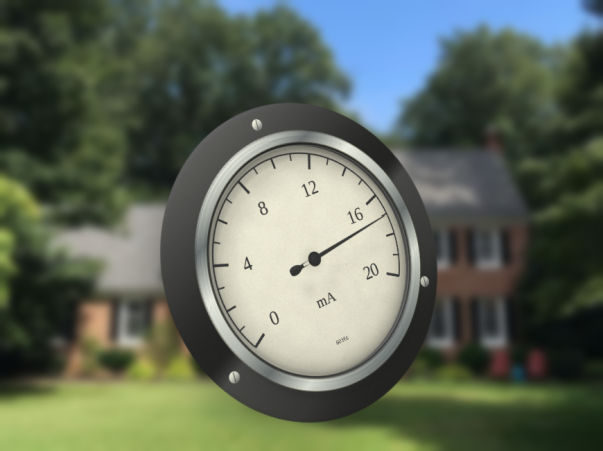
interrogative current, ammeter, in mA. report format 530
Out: 17
